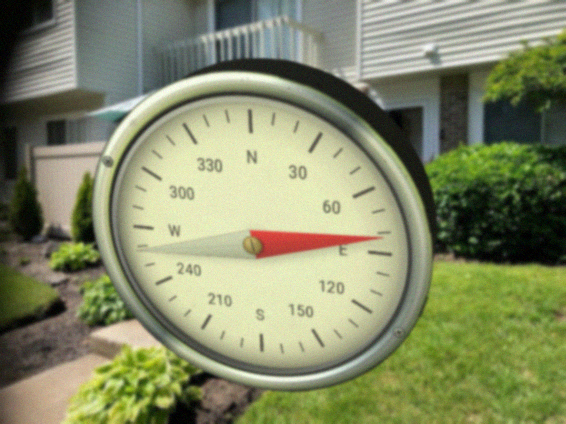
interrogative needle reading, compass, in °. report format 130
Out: 80
